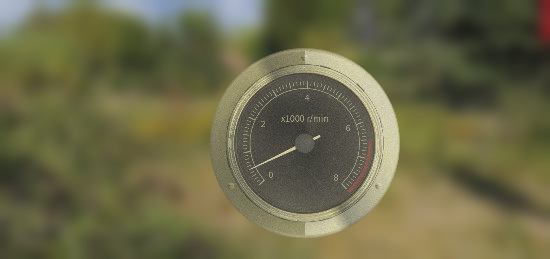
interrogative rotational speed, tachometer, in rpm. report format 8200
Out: 500
